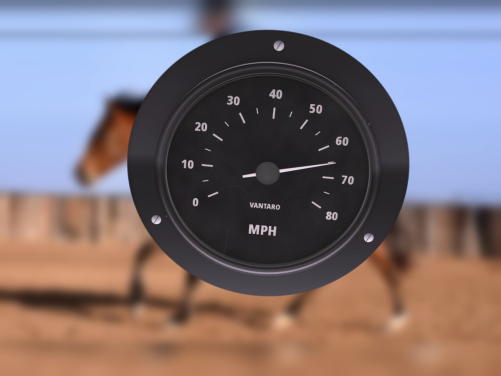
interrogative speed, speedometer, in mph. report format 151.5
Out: 65
